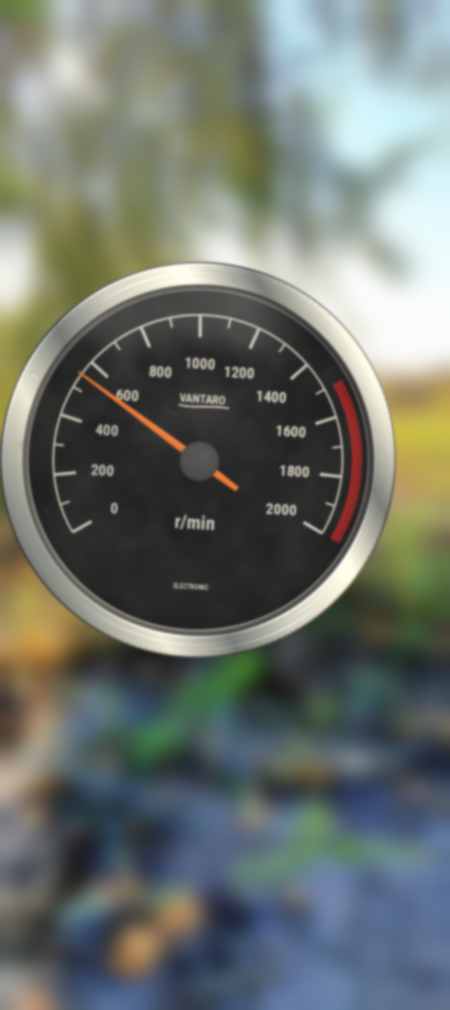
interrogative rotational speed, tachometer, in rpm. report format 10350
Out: 550
